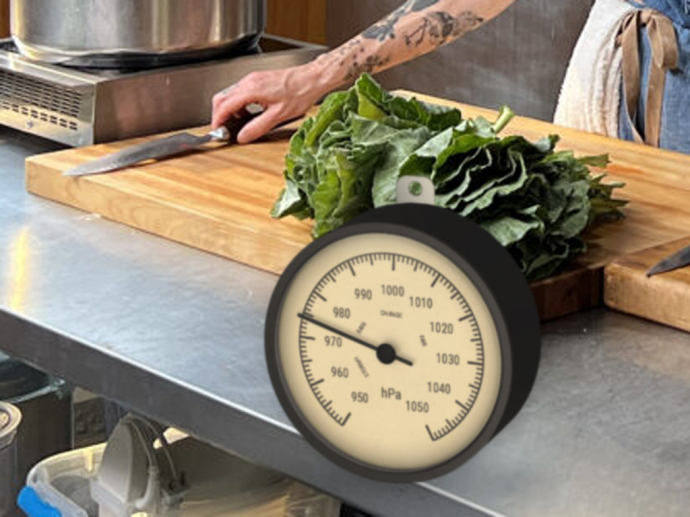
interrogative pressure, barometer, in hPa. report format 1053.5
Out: 975
